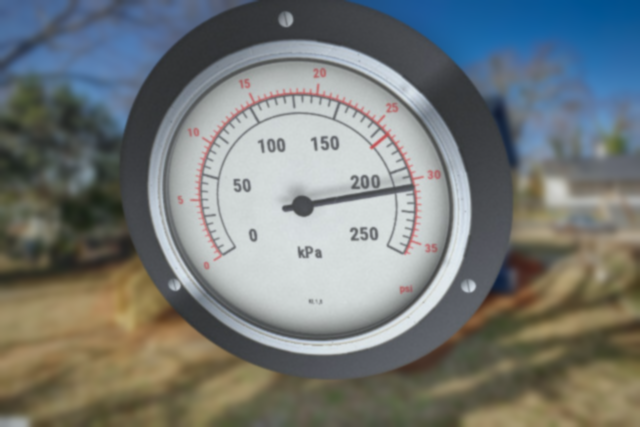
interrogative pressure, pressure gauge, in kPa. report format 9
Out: 210
